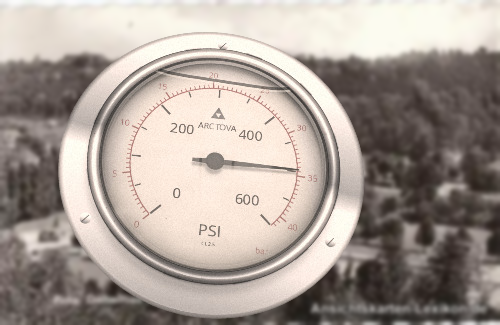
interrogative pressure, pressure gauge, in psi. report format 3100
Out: 500
